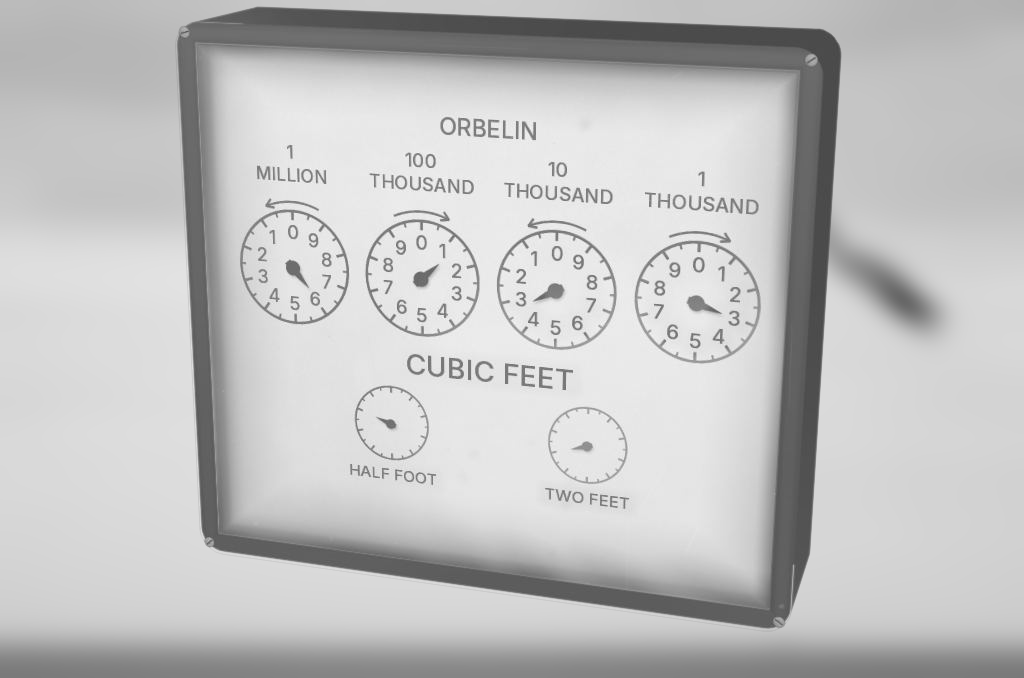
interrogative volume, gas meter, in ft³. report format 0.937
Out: 613300
